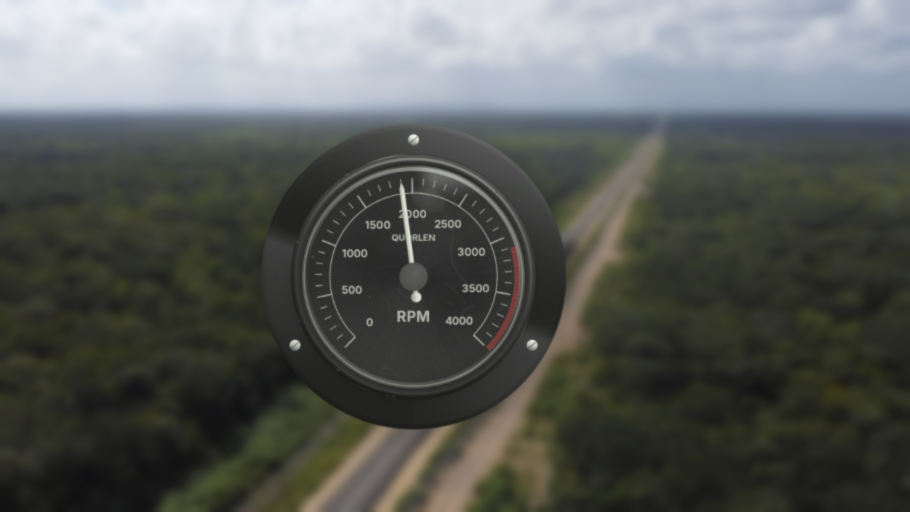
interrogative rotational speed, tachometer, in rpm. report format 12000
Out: 1900
